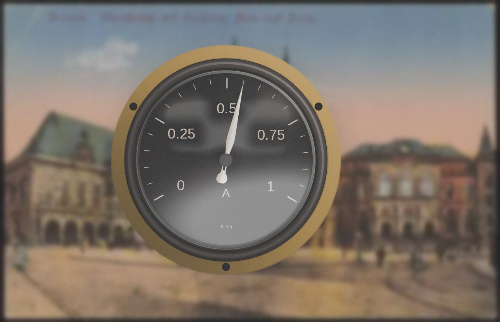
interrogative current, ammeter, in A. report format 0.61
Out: 0.55
